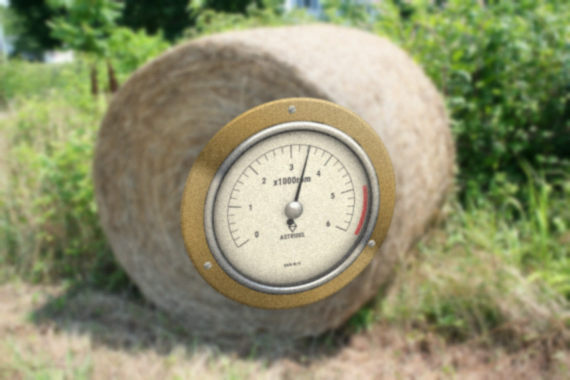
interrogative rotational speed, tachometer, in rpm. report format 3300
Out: 3400
